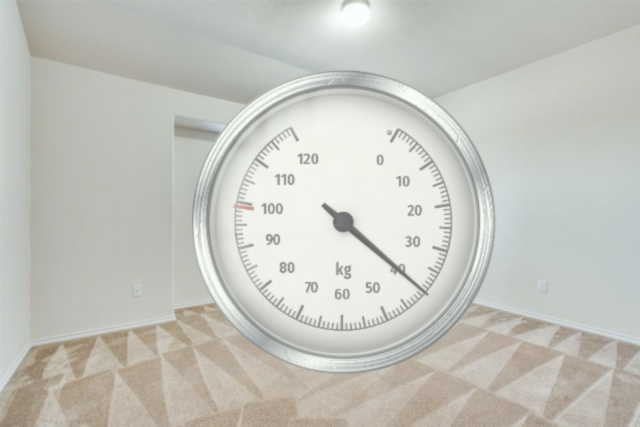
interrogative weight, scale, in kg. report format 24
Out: 40
